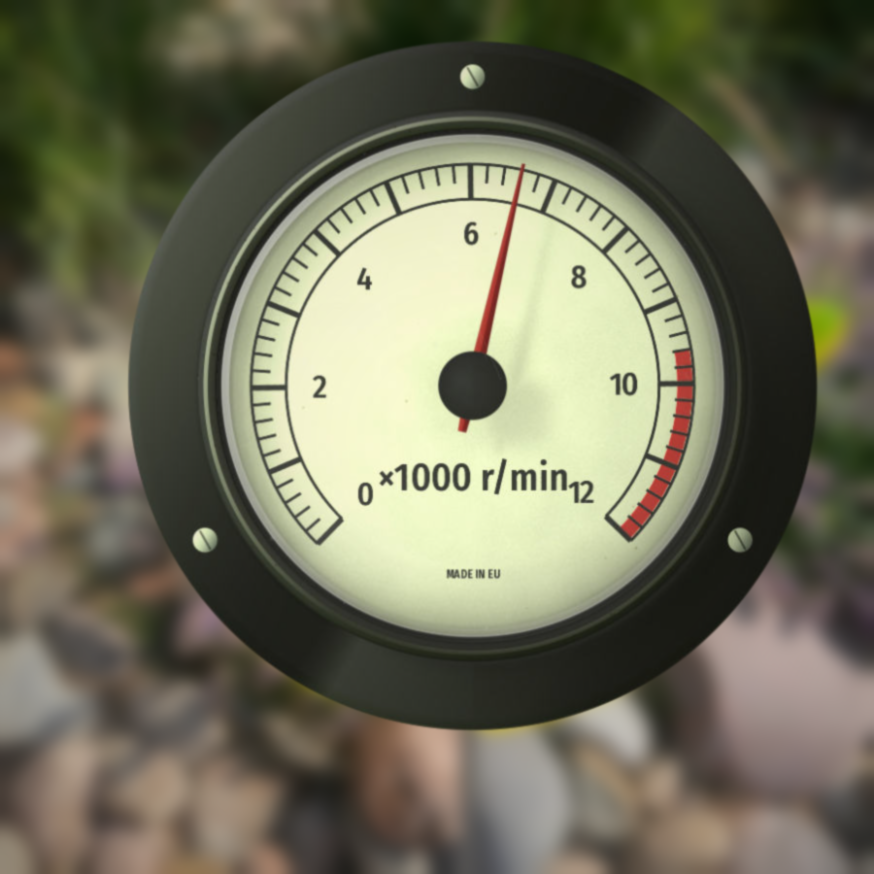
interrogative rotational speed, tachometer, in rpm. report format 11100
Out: 6600
